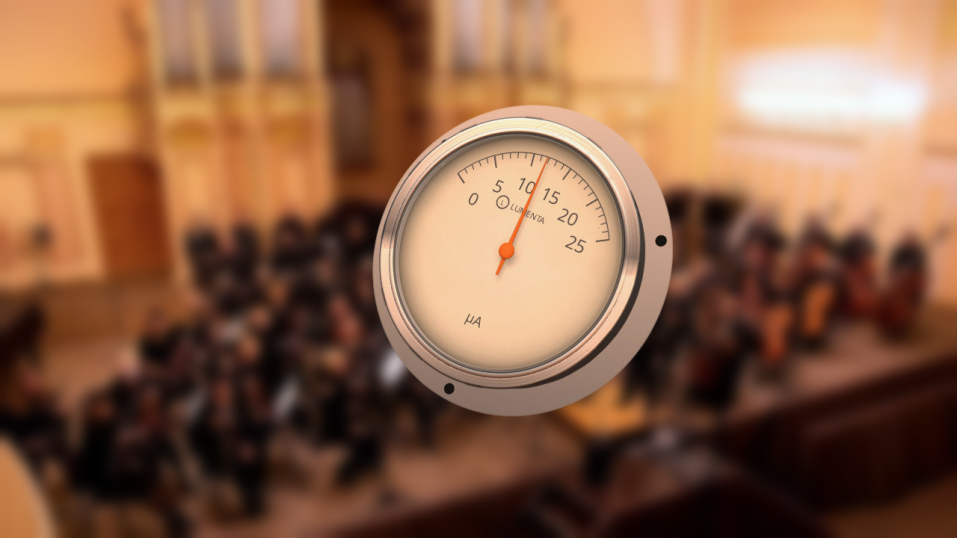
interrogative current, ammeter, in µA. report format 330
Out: 12
